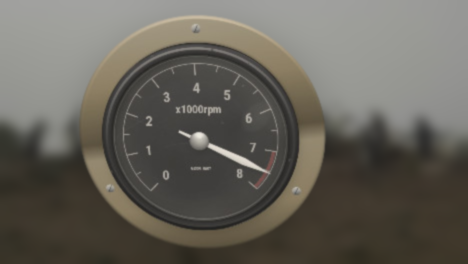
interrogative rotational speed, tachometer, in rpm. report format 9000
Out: 7500
